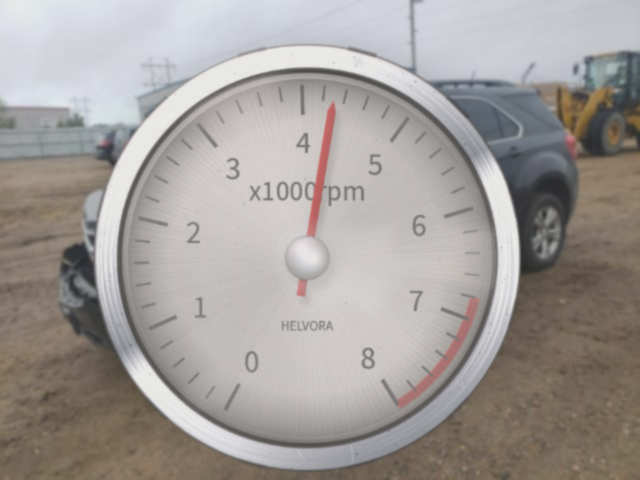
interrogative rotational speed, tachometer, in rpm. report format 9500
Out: 4300
